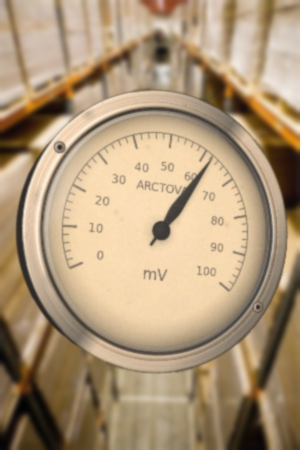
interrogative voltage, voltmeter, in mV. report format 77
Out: 62
